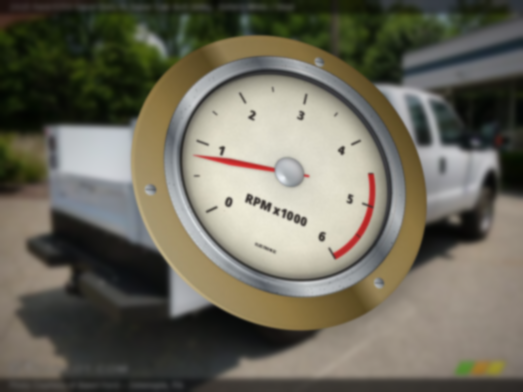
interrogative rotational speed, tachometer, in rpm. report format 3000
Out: 750
